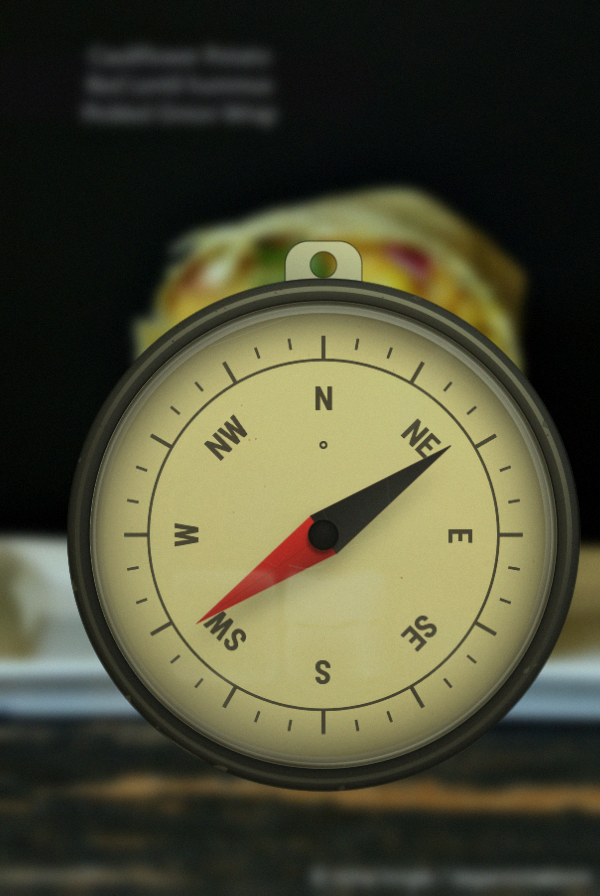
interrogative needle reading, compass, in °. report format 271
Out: 235
